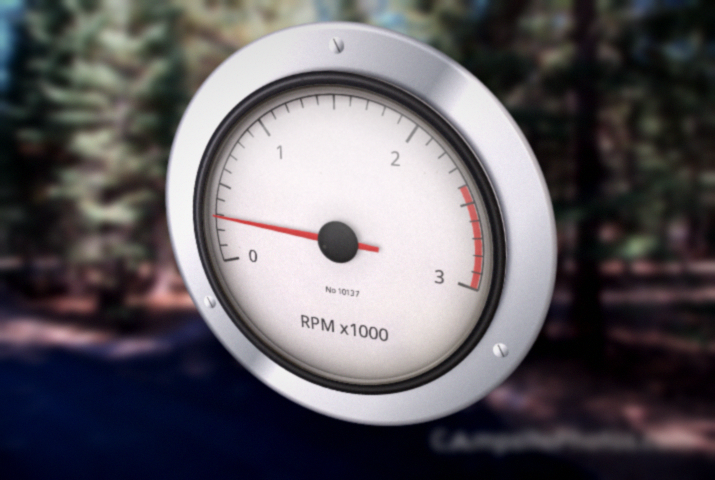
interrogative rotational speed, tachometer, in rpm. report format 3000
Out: 300
